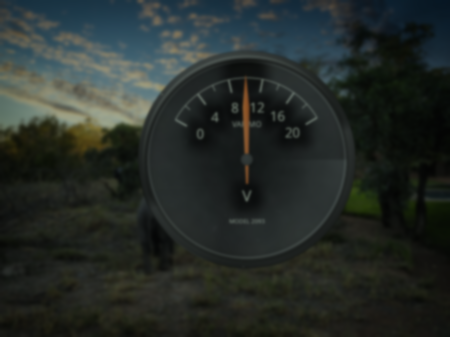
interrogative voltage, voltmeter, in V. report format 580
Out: 10
